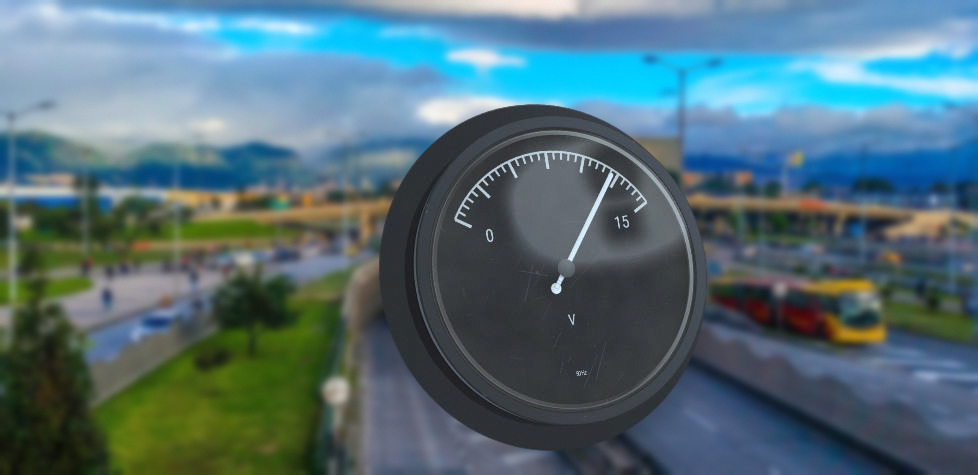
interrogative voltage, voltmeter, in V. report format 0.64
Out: 12
